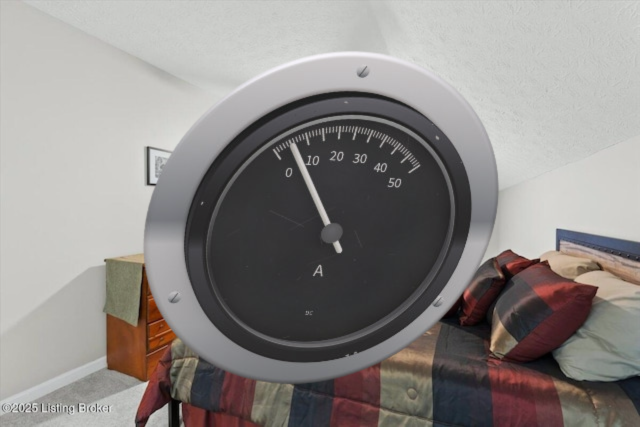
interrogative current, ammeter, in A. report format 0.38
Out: 5
